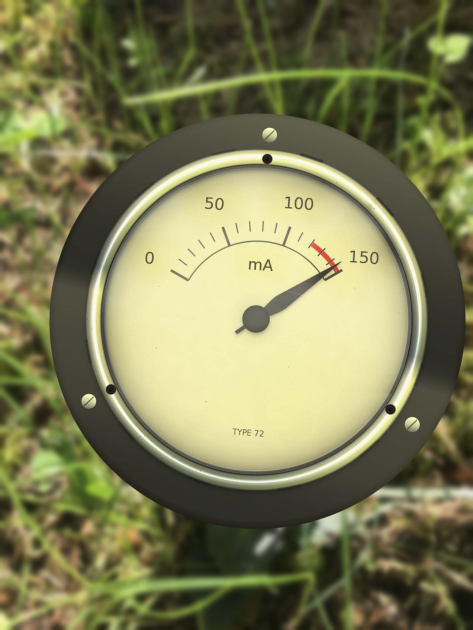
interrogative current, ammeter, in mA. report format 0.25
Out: 145
